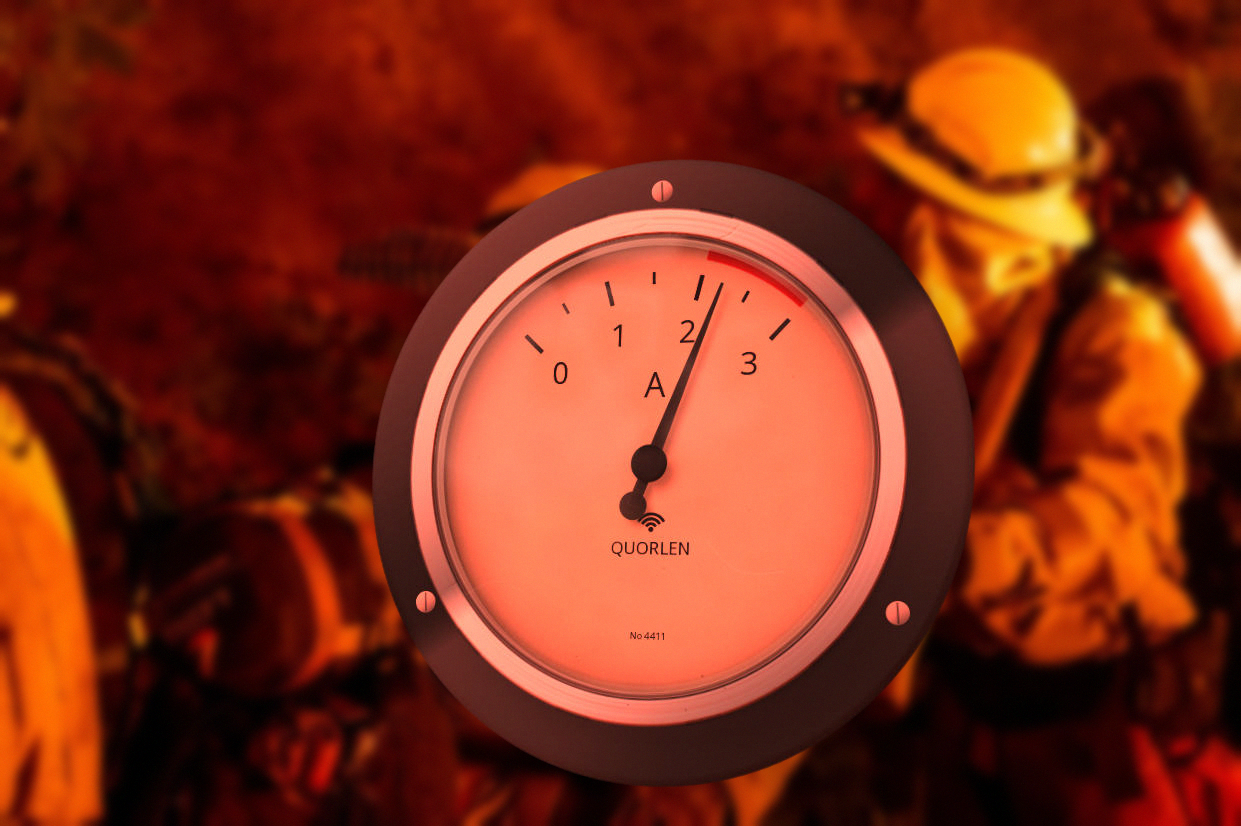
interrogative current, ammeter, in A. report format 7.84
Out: 2.25
